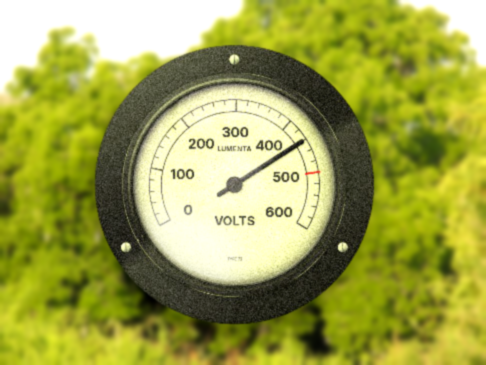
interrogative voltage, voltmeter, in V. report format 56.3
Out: 440
